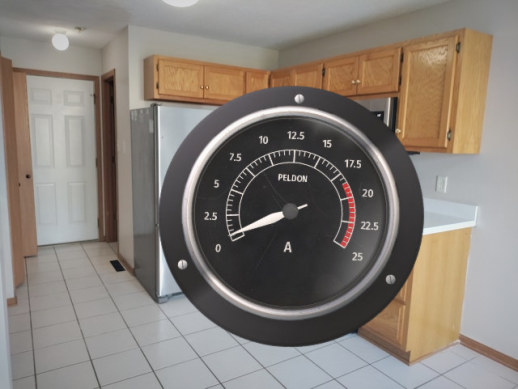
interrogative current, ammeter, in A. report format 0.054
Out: 0.5
